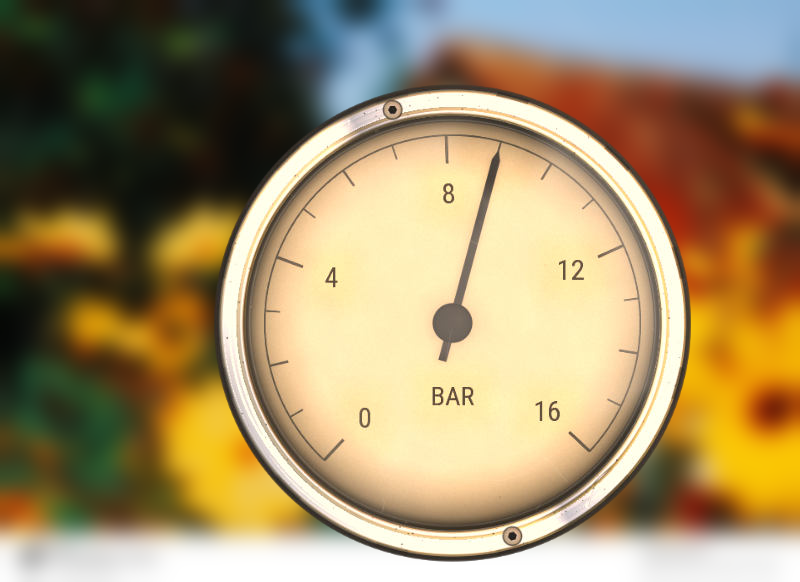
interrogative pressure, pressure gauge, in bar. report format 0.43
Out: 9
